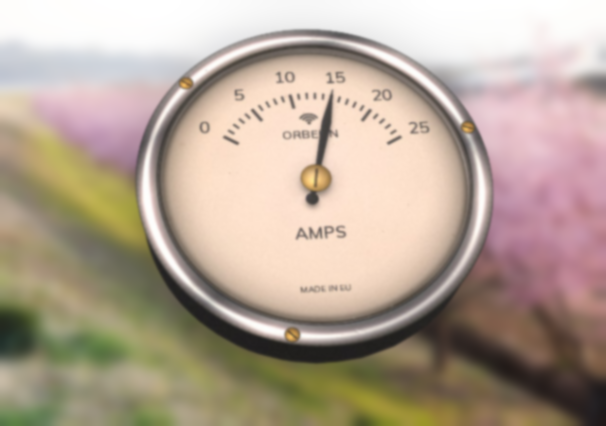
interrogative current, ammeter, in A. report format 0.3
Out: 15
